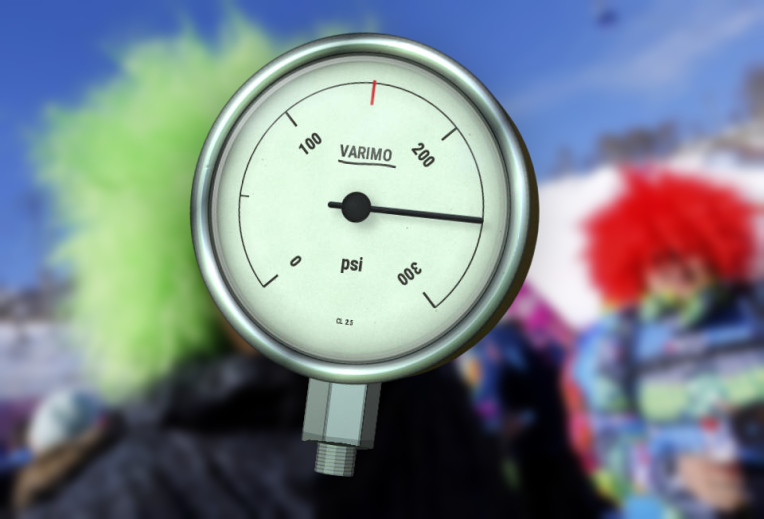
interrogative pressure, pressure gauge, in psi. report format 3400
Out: 250
